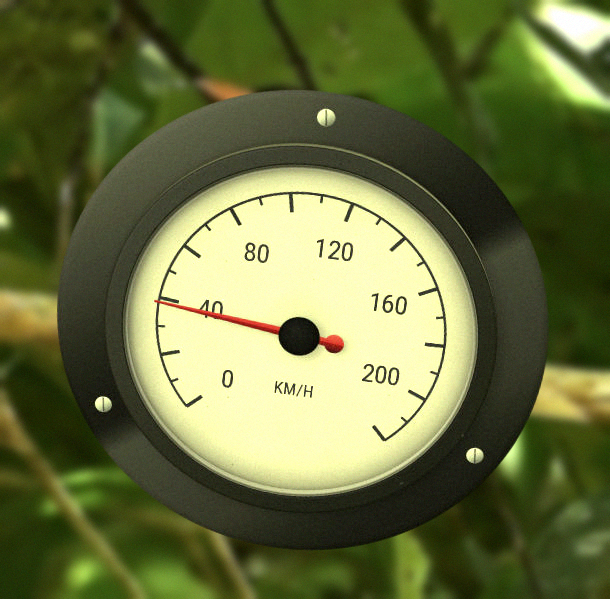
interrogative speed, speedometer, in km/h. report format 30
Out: 40
